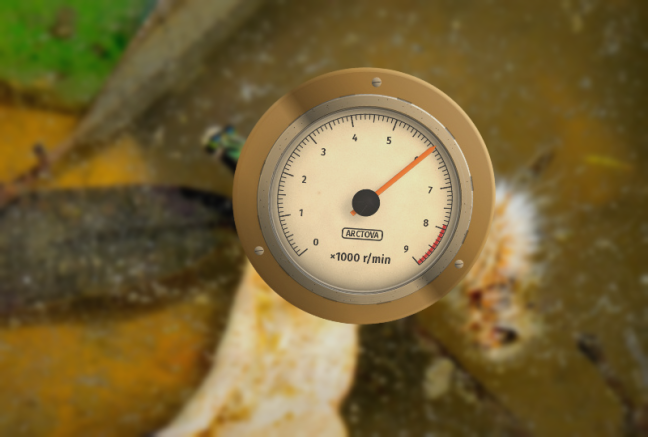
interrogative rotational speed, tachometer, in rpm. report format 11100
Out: 6000
